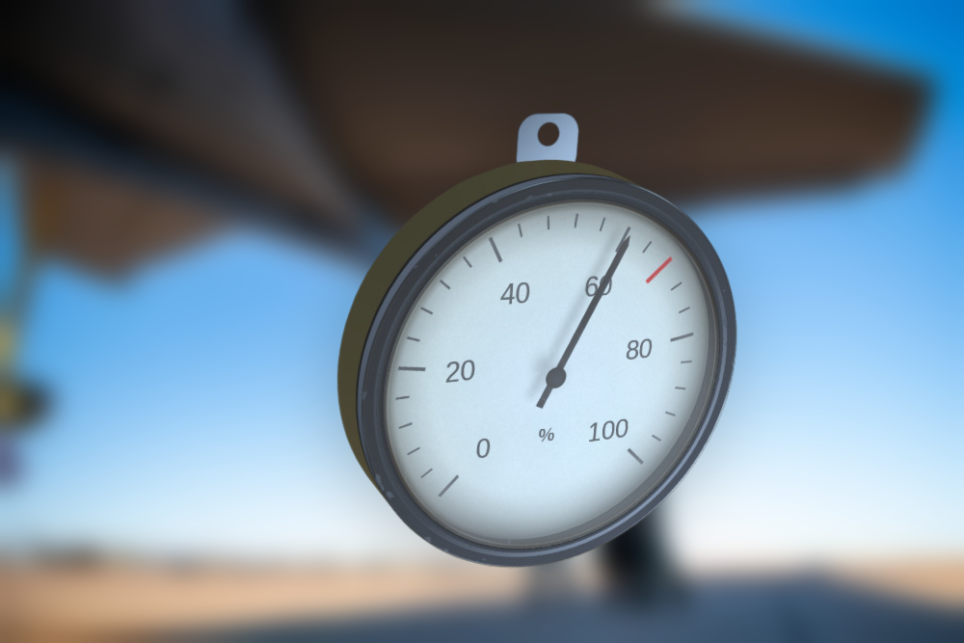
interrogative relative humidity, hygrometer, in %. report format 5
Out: 60
